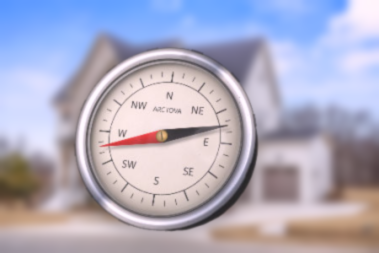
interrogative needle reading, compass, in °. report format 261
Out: 255
